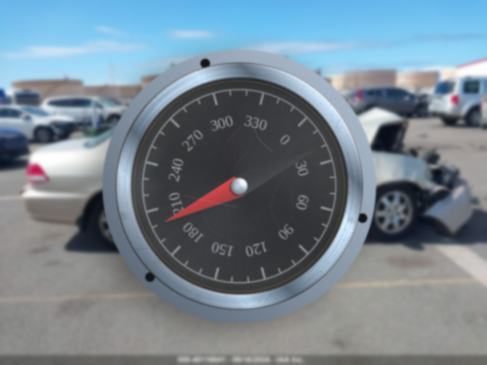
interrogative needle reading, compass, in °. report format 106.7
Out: 200
